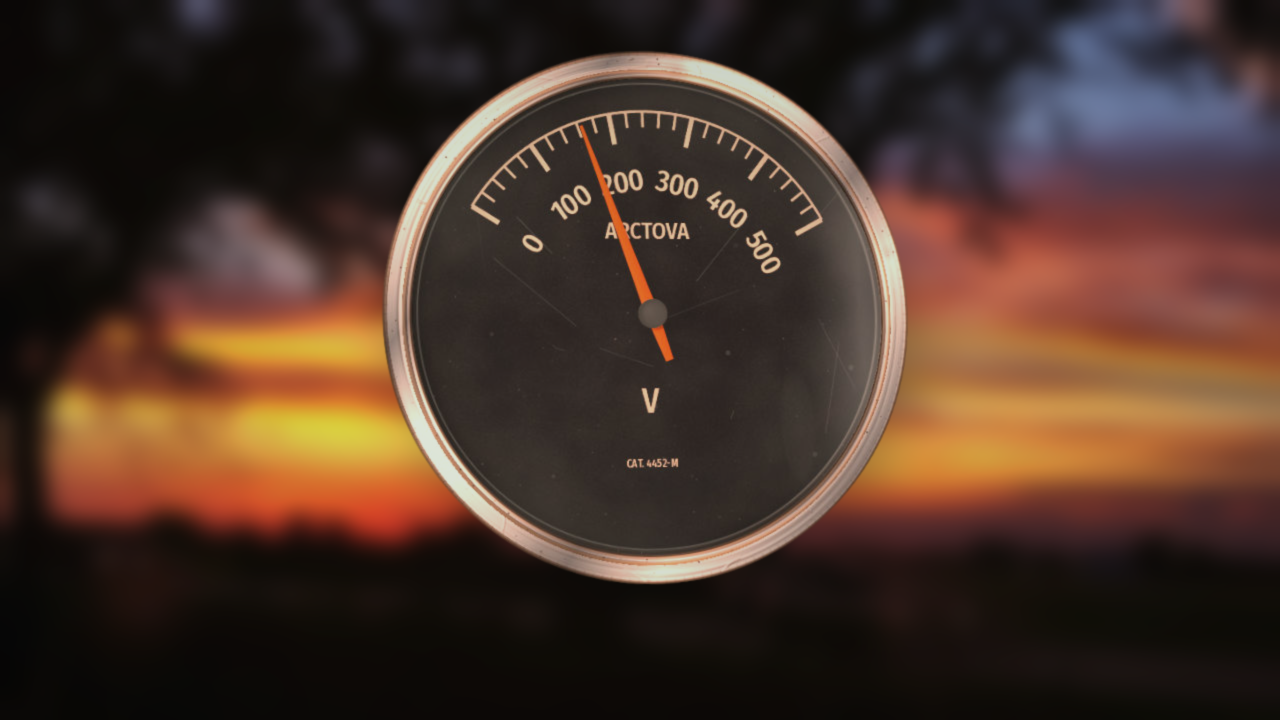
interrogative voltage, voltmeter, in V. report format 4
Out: 160
